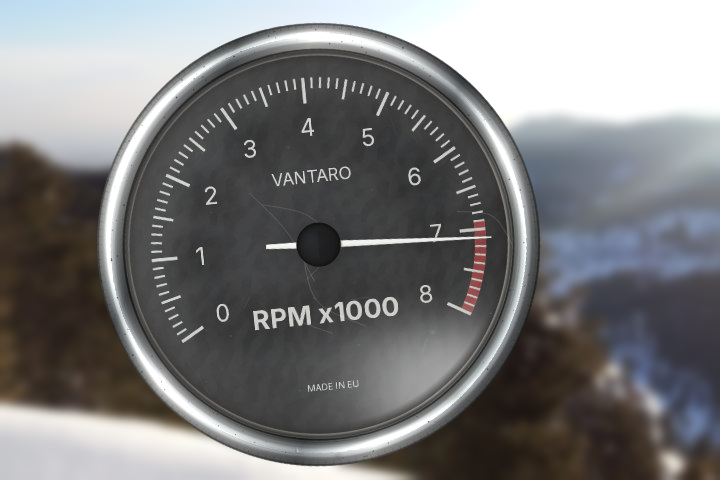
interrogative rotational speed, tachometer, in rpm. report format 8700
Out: 7100
